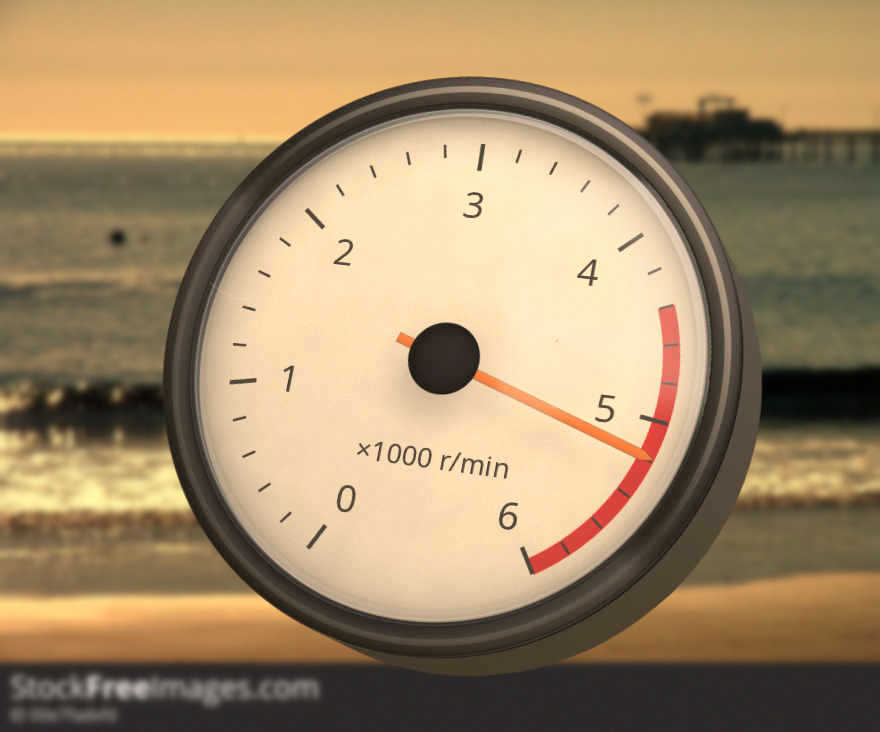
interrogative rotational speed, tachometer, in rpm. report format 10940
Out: 5200
